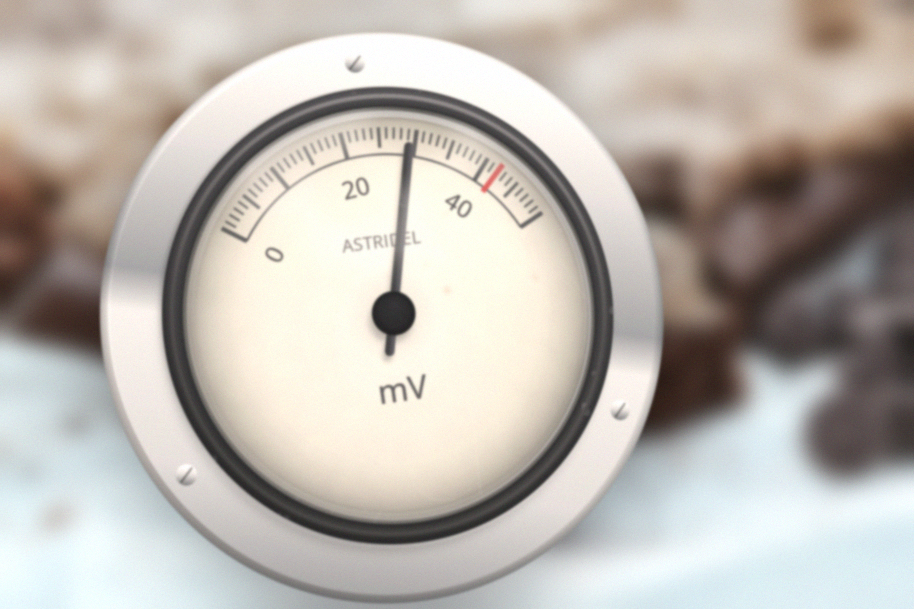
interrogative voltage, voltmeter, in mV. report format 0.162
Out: 29
